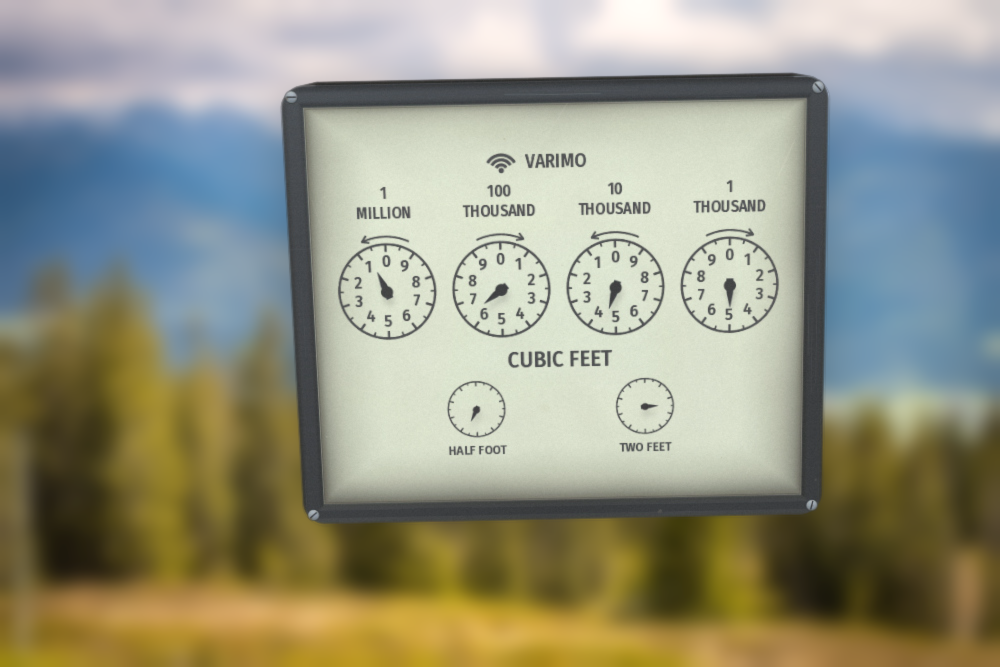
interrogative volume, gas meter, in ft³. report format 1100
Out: 64500
